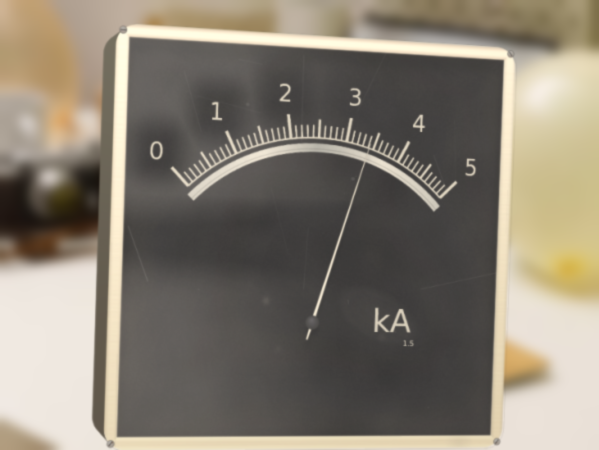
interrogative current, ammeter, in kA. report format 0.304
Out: 3.4
